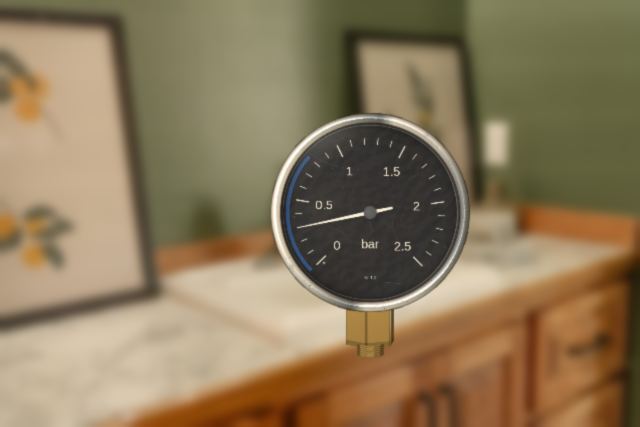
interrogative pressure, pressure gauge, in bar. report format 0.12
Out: 0.3
